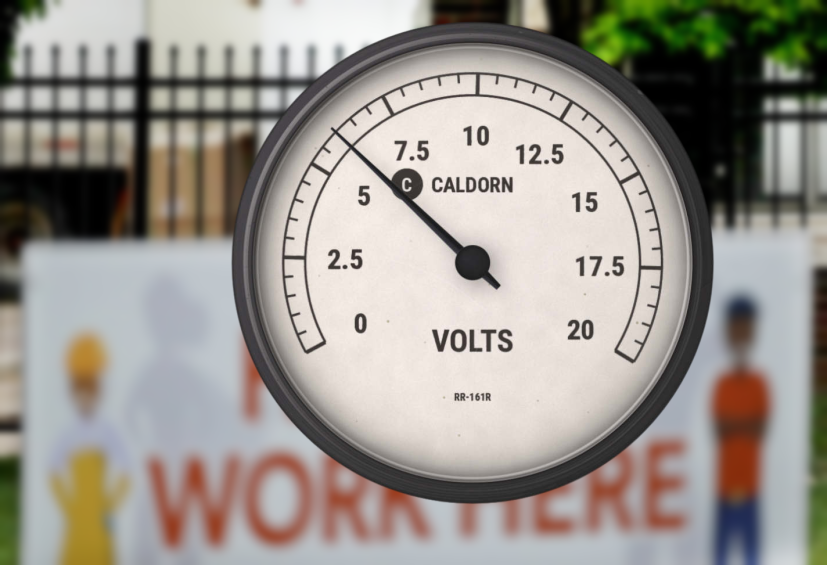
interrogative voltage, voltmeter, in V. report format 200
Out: 6
